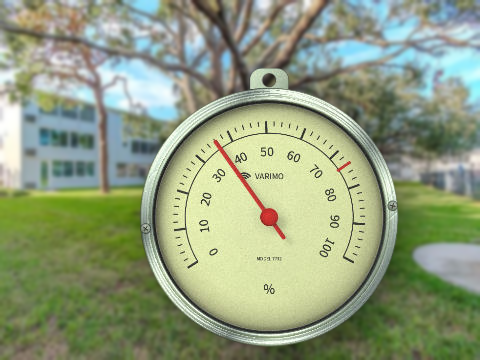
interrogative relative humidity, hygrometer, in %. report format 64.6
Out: 36
